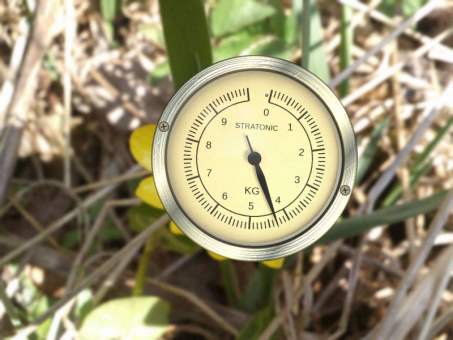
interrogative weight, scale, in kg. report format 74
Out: 4.3
